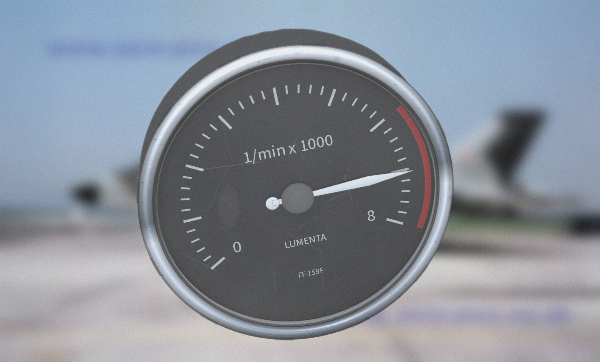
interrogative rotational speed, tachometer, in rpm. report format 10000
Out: 7000
